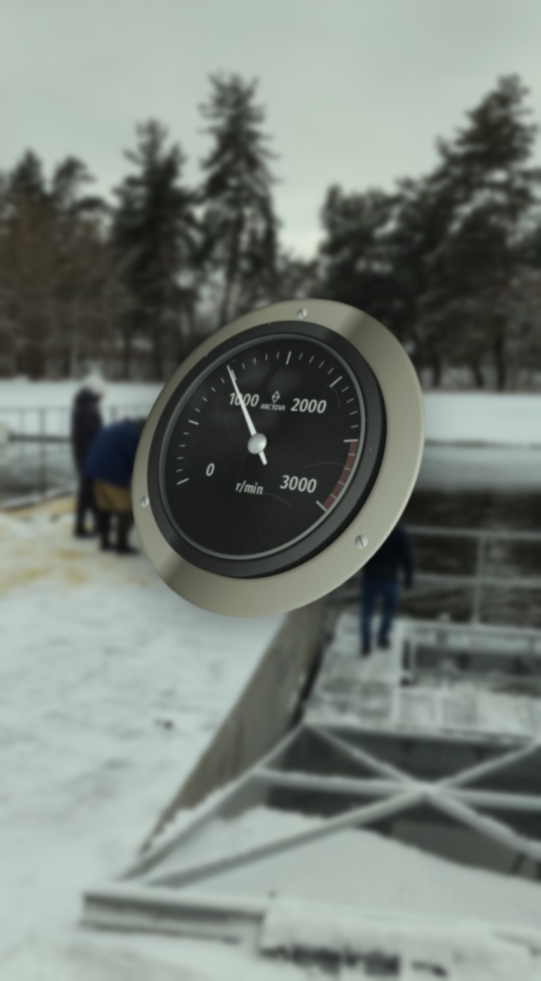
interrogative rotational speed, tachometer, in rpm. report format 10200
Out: 1000
